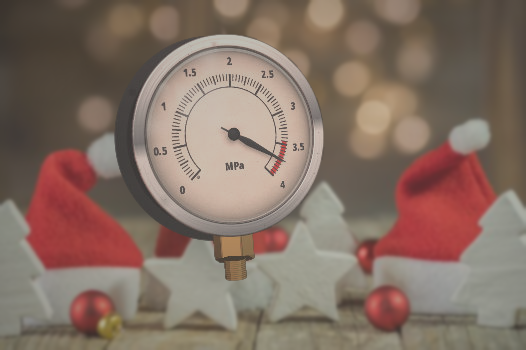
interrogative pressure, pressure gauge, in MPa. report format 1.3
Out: 3.75
